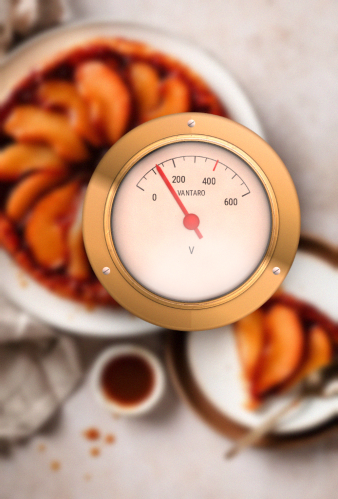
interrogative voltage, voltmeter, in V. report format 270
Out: 125
